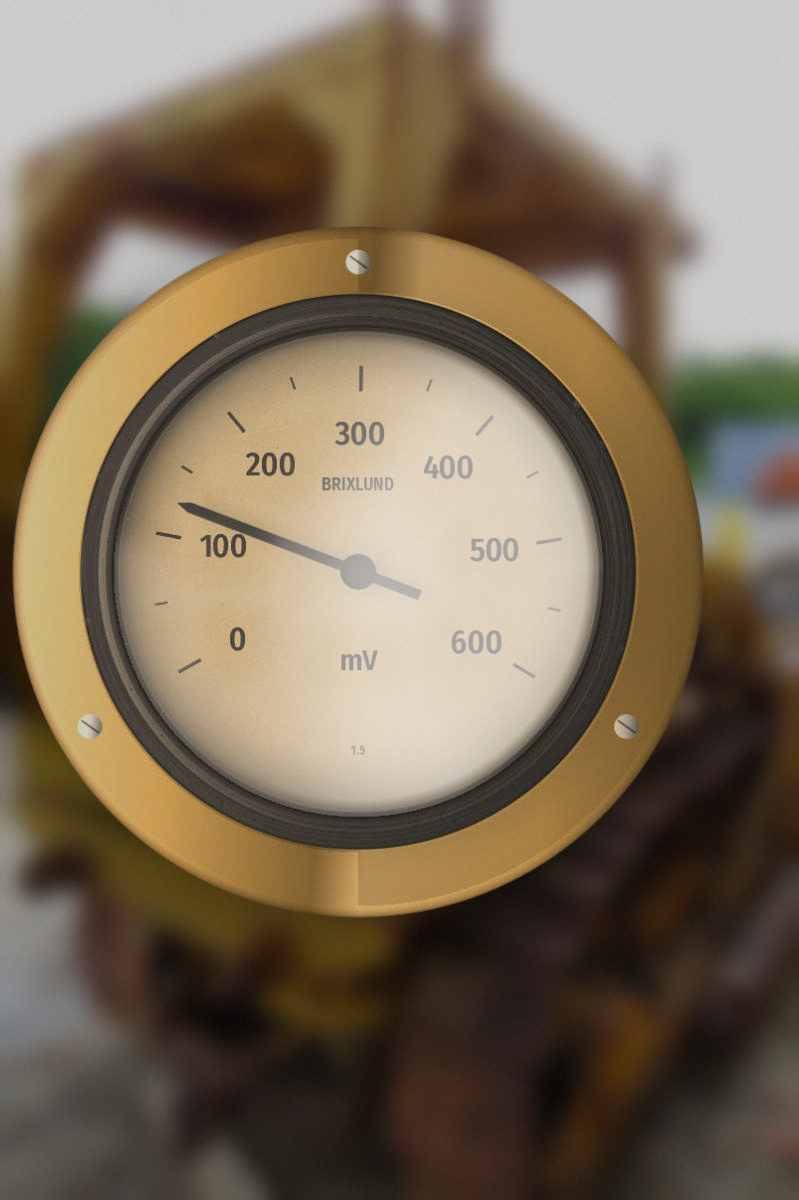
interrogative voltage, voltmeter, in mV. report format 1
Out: 125
